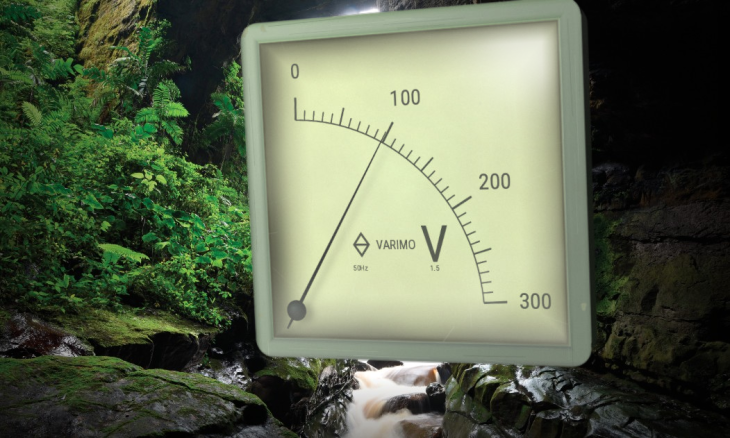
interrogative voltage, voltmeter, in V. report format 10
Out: 100
